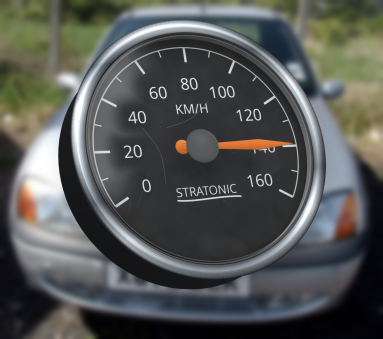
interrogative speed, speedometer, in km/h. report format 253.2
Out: 140
